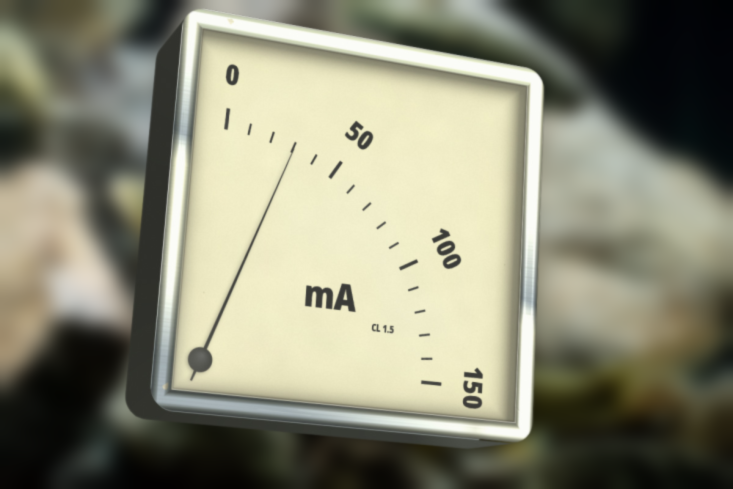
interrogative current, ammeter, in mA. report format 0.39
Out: 30
